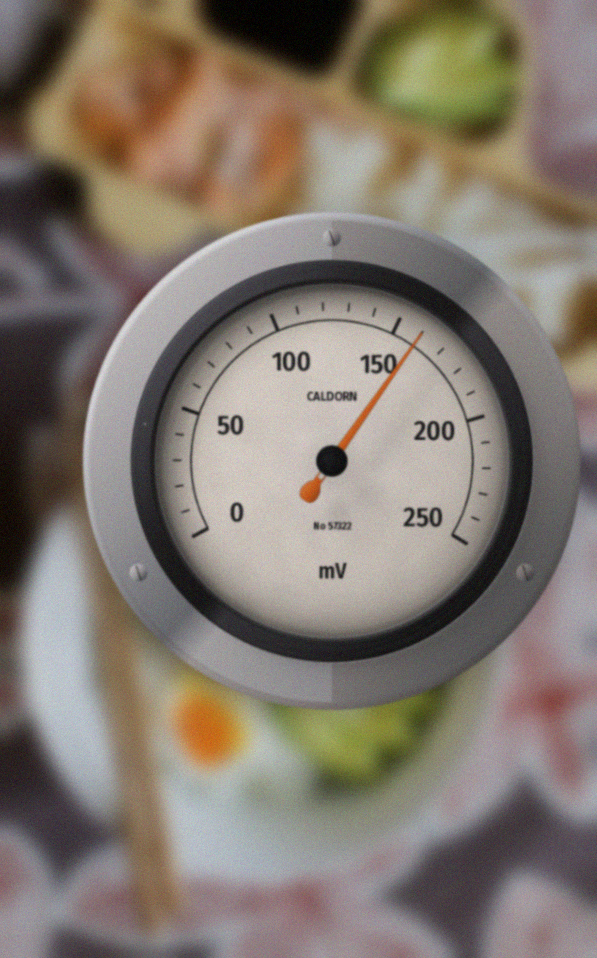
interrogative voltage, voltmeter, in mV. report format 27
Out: 160
